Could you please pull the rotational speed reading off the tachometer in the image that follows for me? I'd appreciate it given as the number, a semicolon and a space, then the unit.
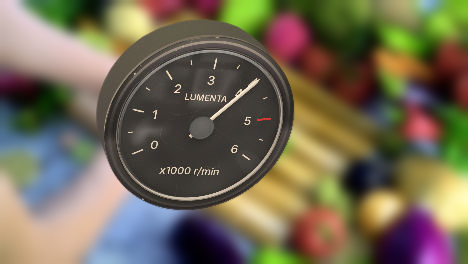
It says 4000; rpm
